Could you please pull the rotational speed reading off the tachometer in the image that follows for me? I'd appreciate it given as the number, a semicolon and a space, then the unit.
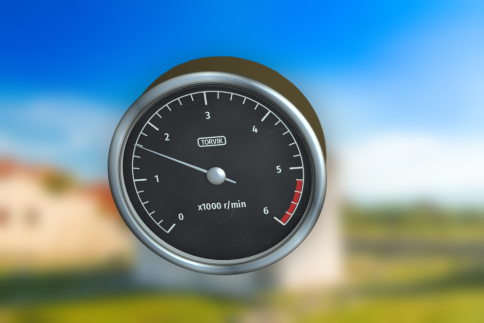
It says 1600; rpm
